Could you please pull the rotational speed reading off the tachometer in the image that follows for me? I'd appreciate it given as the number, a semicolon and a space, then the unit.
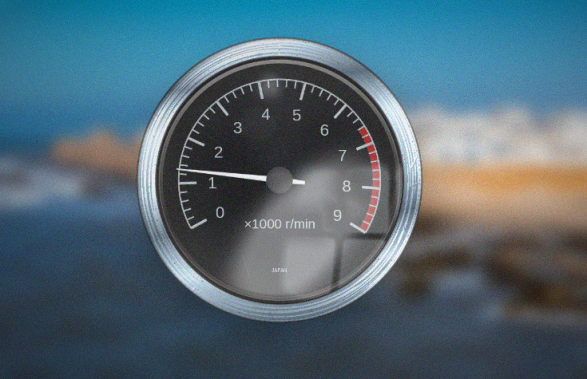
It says 1300; rpm
